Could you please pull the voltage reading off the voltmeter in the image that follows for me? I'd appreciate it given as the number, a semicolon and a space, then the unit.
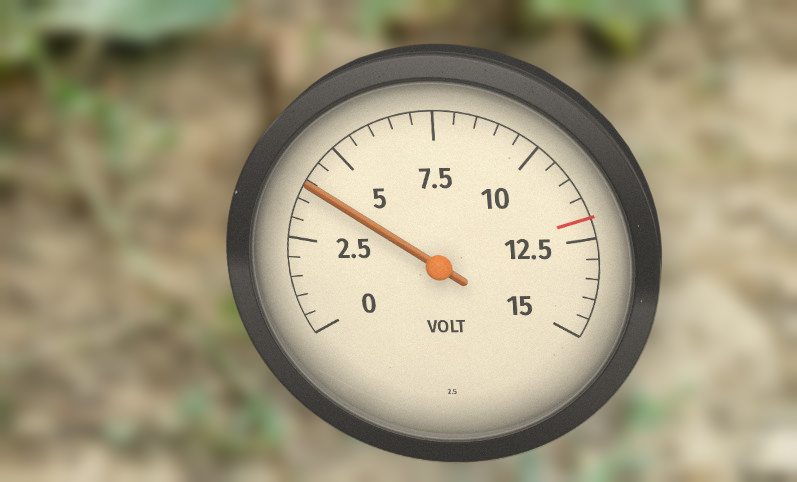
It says 4; V
